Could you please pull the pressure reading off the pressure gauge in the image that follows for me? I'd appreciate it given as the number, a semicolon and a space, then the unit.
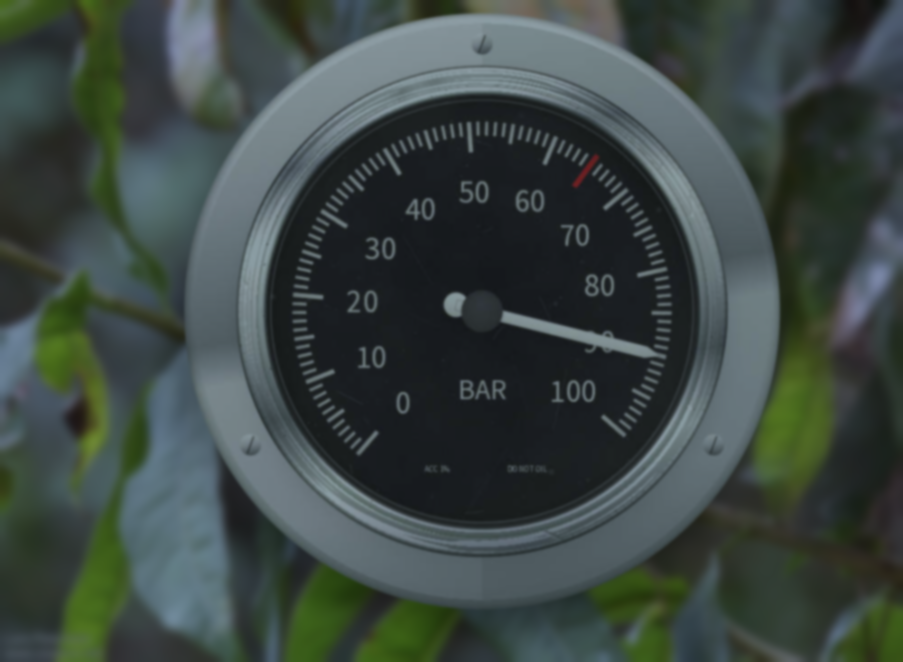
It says 90; bar
